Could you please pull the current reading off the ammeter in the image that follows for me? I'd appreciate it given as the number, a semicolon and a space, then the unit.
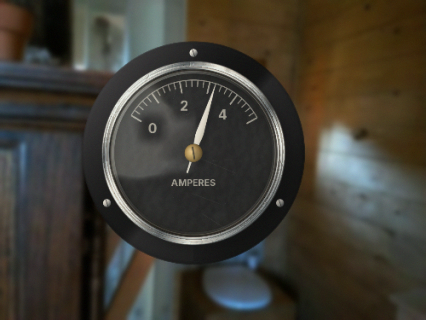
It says 3.2; A
